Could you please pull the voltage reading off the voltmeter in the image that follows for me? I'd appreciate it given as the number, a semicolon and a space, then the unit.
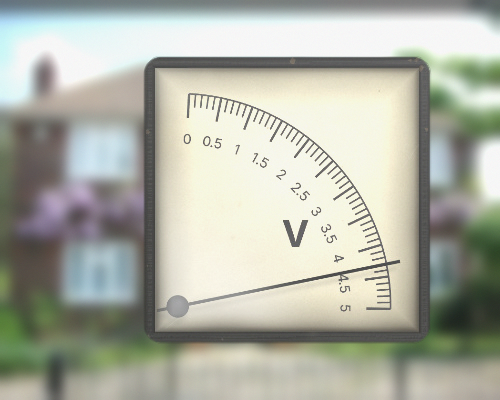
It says 4.3; V
